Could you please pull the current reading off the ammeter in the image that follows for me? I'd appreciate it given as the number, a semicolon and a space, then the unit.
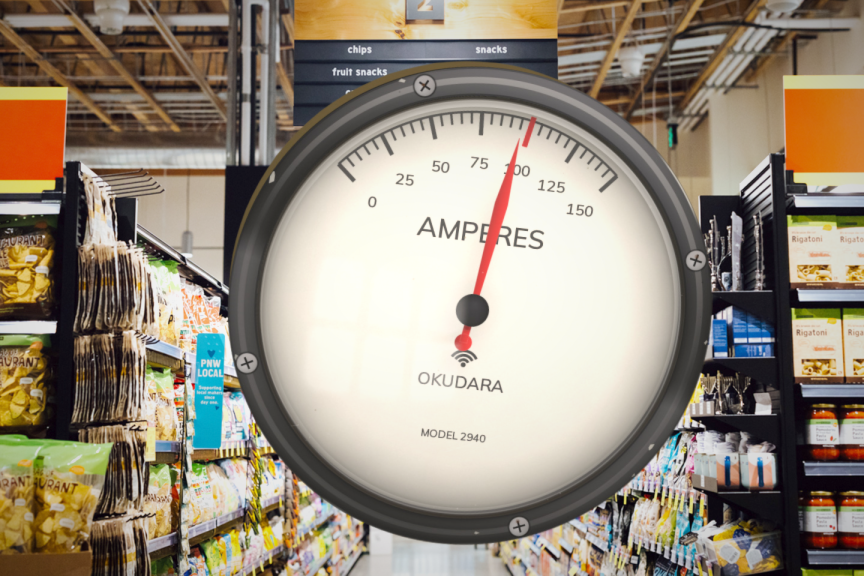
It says 95; A
